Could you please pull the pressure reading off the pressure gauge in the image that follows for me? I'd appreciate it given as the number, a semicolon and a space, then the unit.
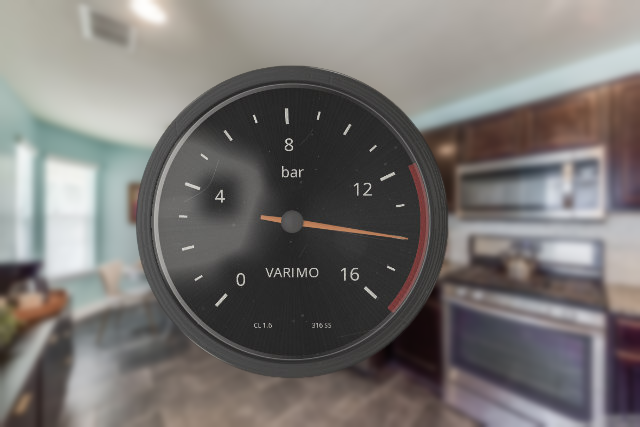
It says 14; bar
